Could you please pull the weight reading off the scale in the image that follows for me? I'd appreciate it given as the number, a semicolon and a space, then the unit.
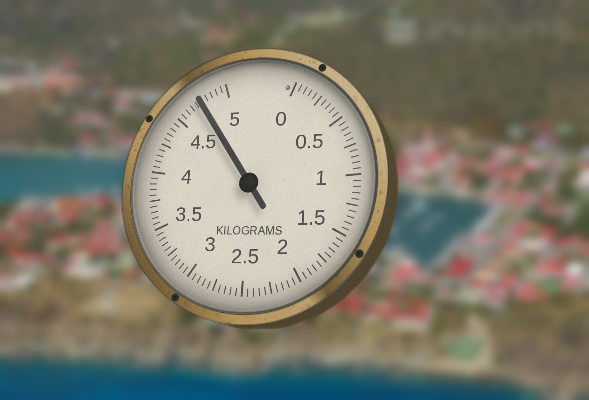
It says 4.75; kg
